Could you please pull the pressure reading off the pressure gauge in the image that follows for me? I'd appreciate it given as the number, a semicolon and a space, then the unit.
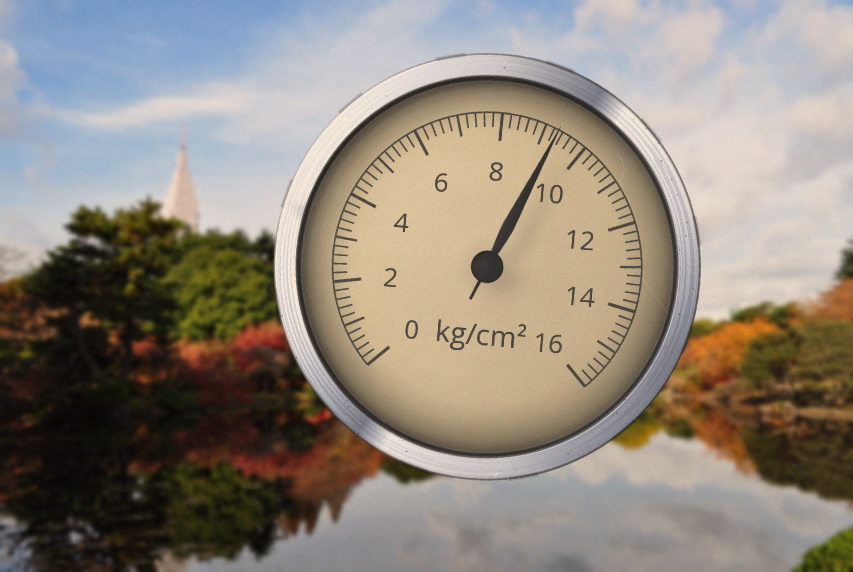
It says 9.3; kg/cm²
